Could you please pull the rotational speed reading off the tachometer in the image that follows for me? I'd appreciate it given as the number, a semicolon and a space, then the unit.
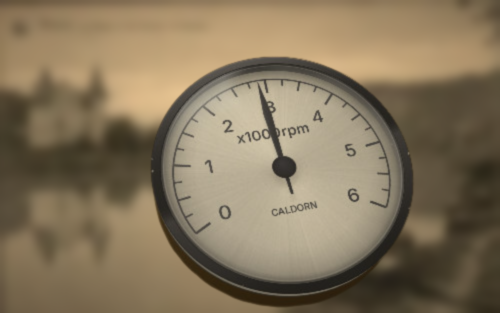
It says 2875; rpm
